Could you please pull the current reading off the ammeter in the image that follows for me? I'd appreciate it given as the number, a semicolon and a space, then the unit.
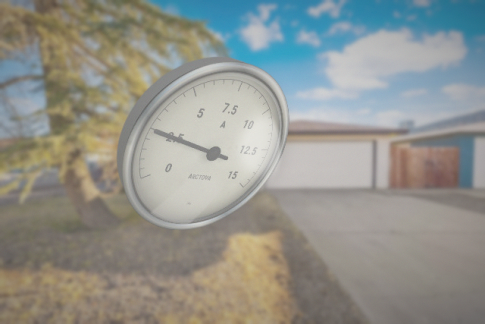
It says 2.5; A
